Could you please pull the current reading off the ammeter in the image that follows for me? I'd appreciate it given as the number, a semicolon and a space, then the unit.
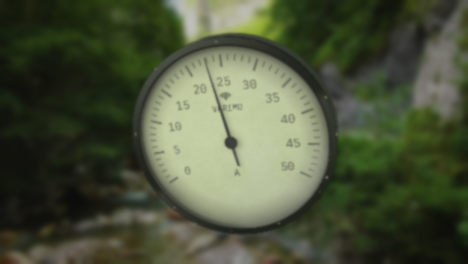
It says 23; A
